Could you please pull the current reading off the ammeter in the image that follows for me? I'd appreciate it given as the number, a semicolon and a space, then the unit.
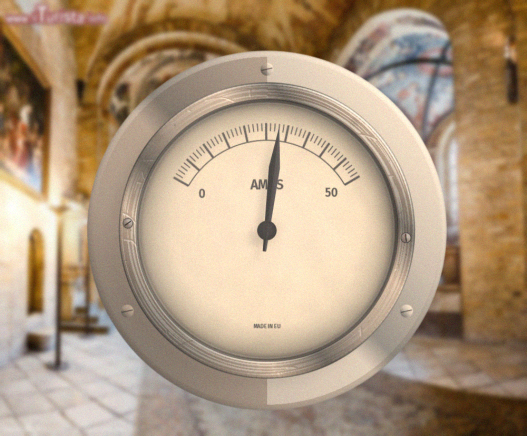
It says 28; A
